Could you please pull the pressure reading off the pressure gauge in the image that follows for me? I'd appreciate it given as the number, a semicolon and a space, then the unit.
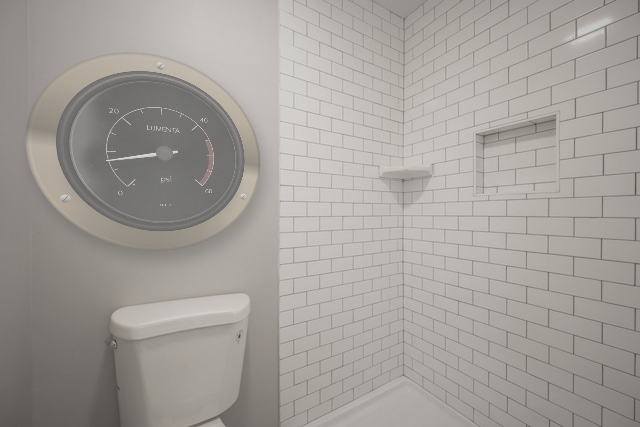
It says 7.5; psi
